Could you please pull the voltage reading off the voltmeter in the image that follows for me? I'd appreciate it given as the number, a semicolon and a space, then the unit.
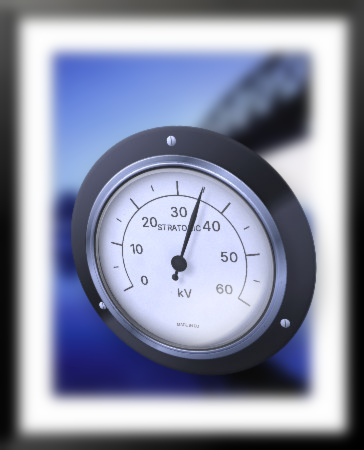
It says 35; kV
